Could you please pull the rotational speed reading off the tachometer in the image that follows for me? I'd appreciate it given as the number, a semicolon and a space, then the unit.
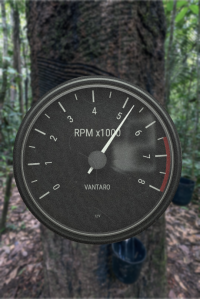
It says 5250; rpm
